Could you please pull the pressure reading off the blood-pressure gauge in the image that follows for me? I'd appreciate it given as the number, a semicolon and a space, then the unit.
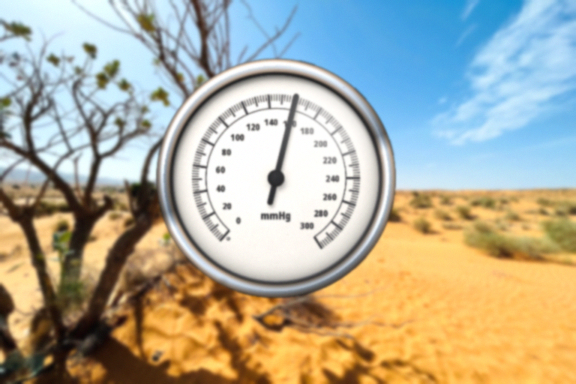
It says 160; mmHg
